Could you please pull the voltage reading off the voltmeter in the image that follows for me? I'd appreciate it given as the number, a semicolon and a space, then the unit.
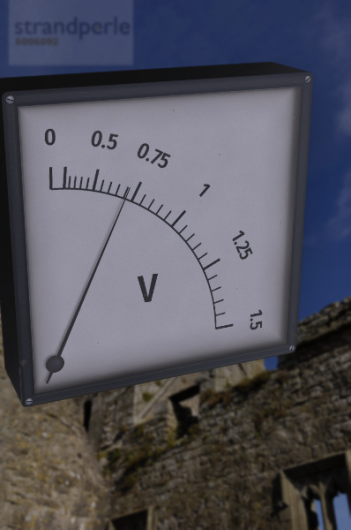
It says 0.7; V
